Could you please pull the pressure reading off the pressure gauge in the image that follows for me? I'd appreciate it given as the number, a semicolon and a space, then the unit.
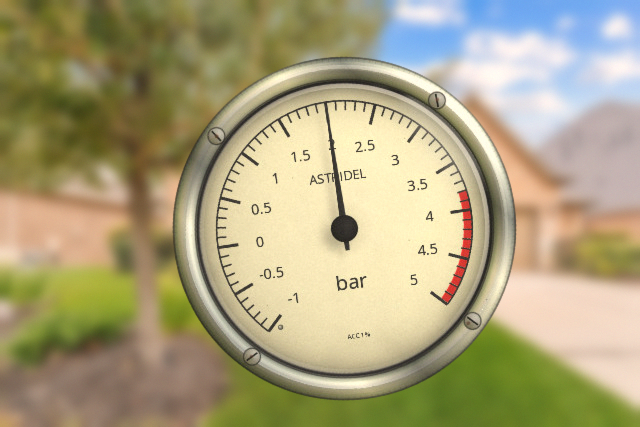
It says 2; bar
